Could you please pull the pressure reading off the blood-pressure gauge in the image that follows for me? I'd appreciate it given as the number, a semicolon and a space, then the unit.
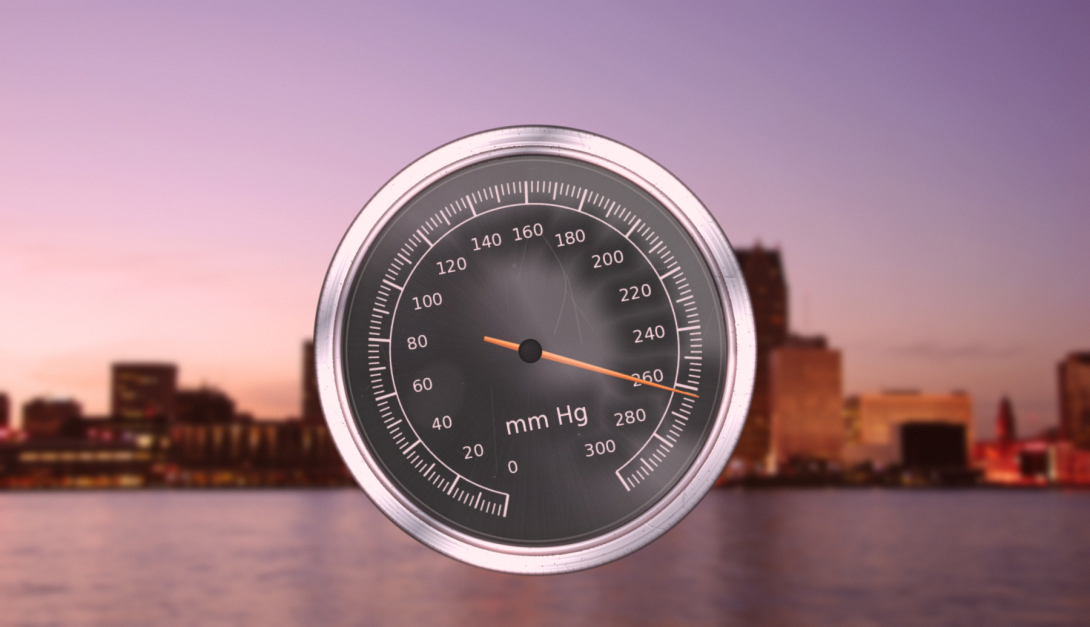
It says 262; mmHg
